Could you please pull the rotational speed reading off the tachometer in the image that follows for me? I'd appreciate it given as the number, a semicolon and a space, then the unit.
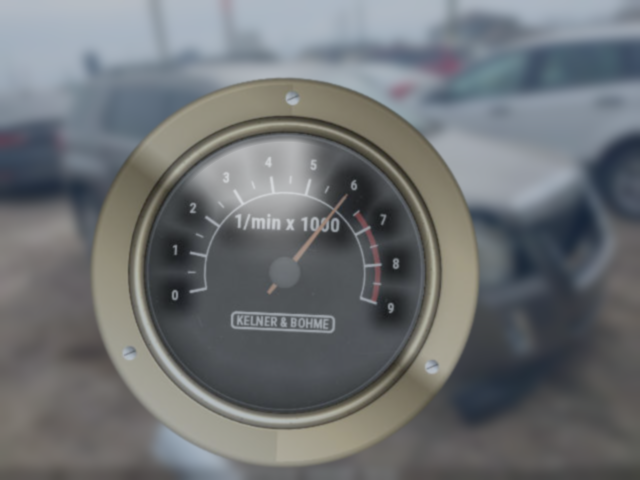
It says 6000; rpm
